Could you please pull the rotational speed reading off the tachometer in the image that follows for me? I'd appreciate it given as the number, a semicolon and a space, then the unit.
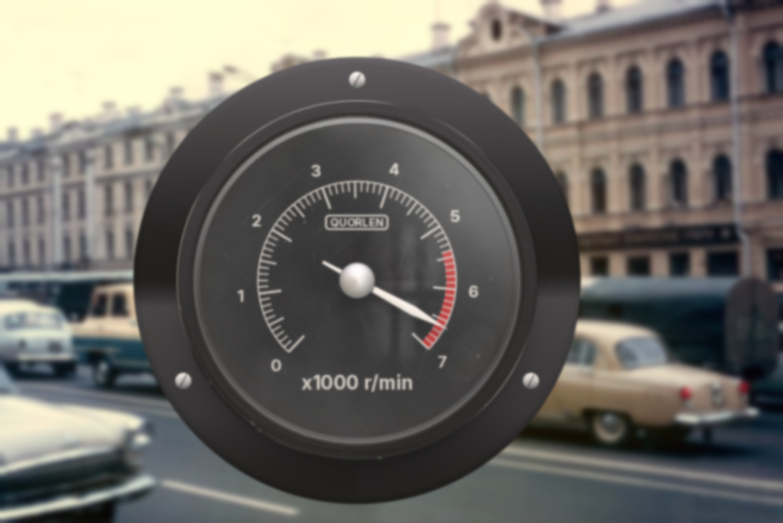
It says 6600; rpm
